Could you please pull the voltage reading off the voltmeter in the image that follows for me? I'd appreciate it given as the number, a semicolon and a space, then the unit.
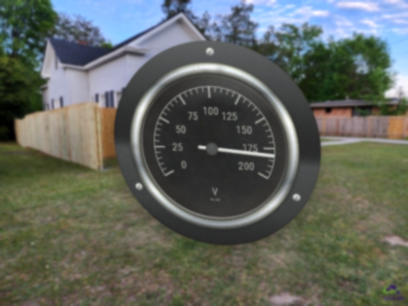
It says 180; V
